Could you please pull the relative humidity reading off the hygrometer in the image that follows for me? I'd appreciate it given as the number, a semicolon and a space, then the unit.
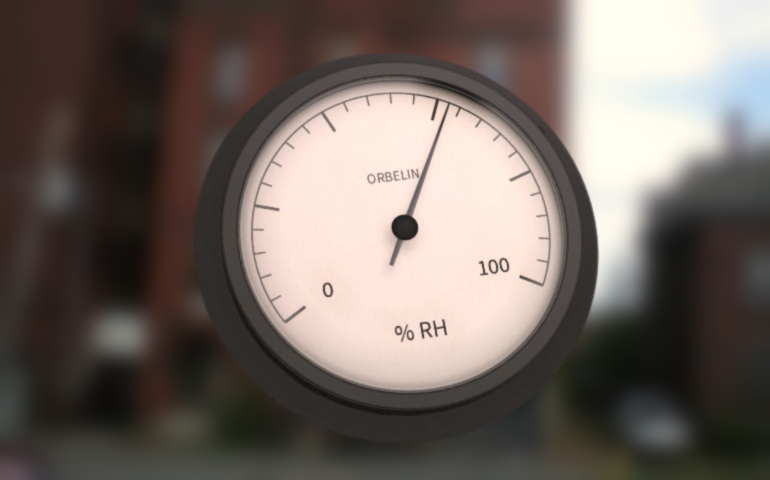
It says 62; %
